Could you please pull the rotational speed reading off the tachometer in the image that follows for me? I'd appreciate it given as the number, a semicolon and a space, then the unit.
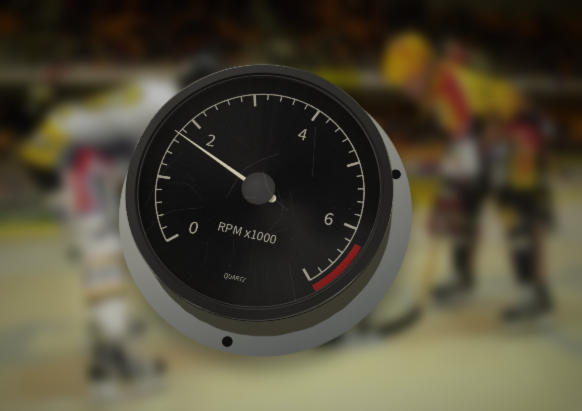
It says 1700; rpm
